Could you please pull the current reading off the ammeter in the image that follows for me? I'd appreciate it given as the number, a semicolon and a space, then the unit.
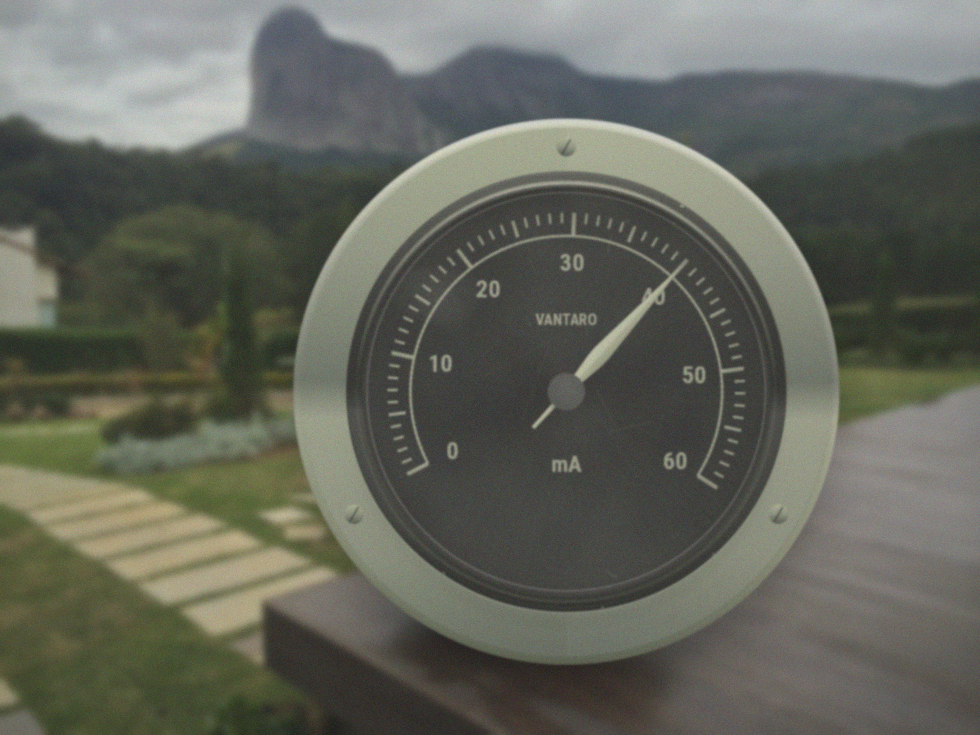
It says 40; mA
